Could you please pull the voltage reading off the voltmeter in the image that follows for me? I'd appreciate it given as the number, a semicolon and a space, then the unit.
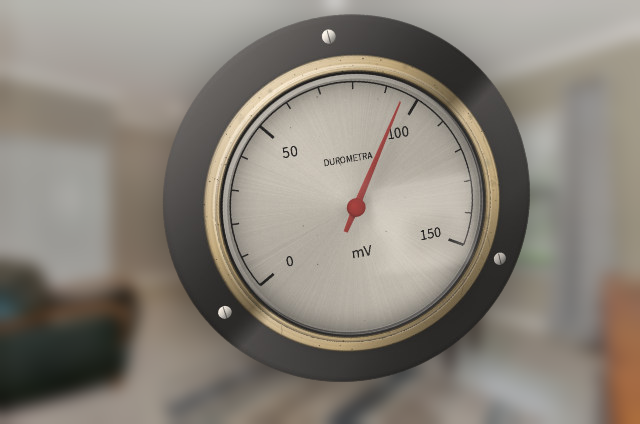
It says 95; mV
